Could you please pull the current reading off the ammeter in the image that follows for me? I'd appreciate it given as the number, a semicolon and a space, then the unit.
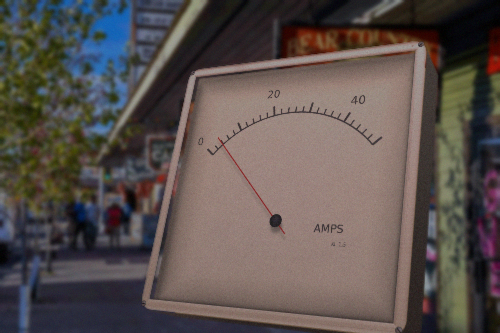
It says 4; A
